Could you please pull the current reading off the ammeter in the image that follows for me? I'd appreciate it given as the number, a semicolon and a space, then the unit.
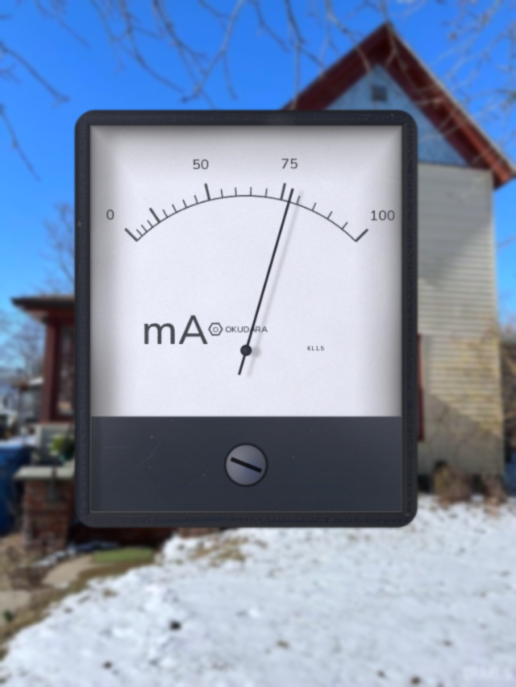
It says 77.5; mA
